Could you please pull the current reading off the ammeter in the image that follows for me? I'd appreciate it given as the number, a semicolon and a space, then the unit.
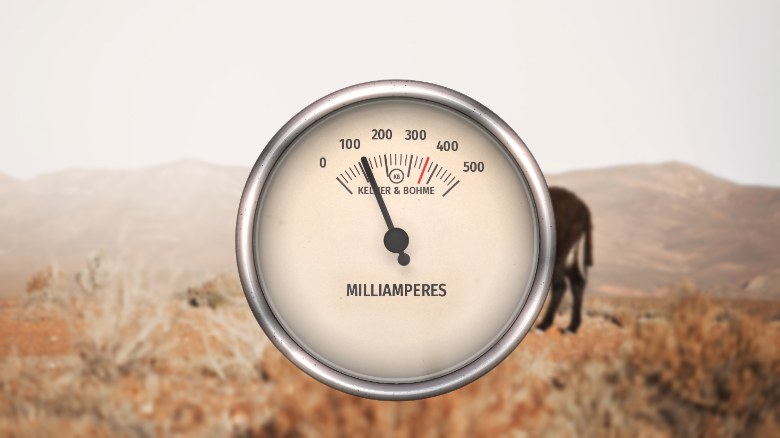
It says 120; mA
